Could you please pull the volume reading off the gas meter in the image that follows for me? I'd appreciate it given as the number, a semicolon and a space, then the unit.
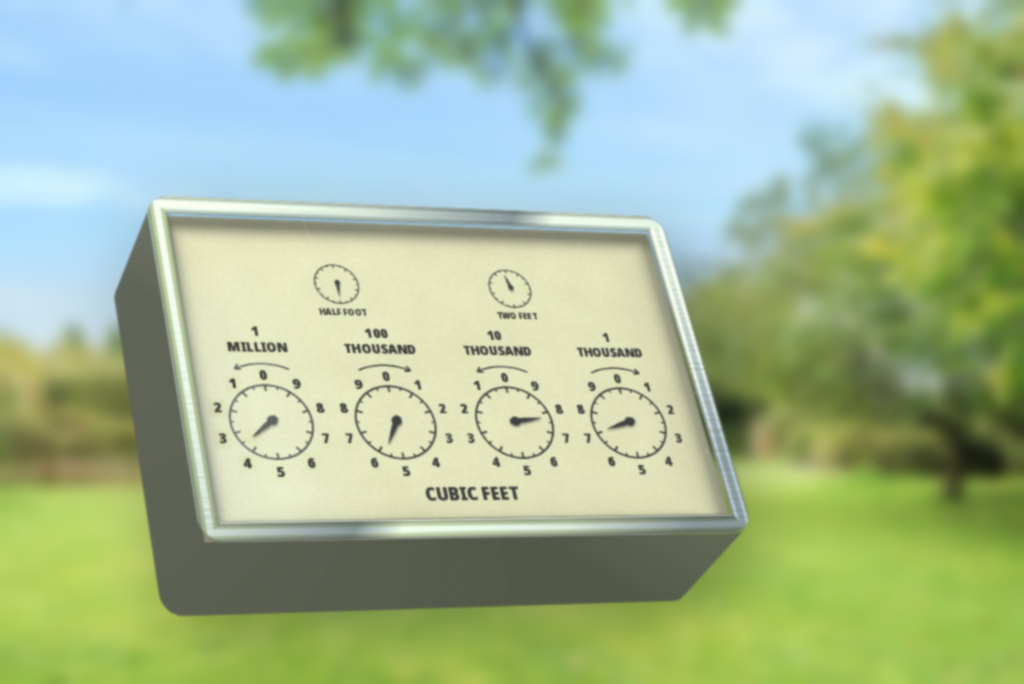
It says 357700; ft³
